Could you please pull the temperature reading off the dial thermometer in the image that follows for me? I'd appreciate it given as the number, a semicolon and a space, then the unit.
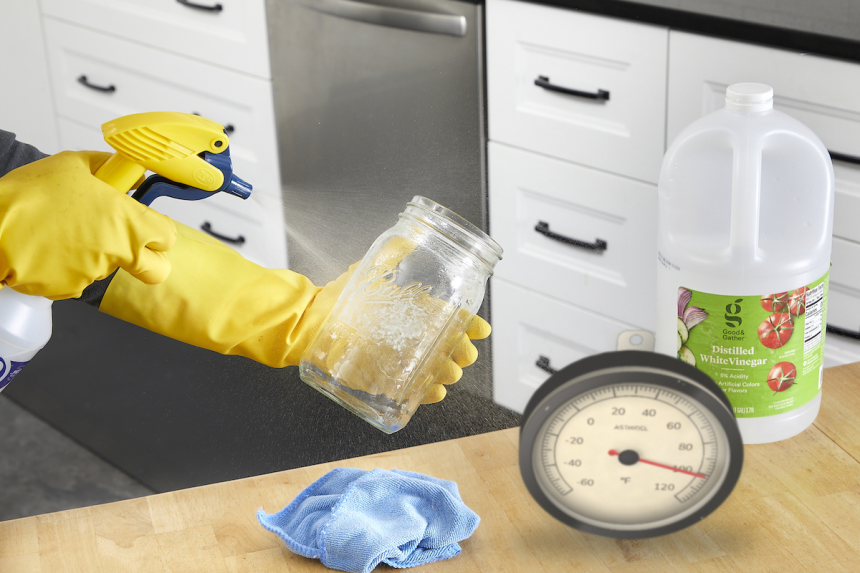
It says 100; °F
